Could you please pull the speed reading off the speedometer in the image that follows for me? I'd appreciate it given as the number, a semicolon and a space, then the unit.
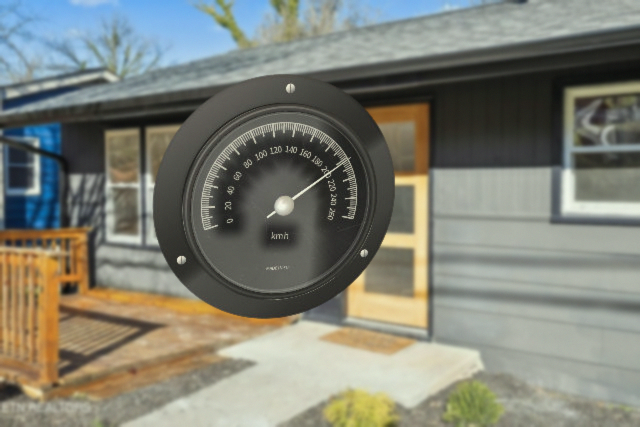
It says 200; km/h
